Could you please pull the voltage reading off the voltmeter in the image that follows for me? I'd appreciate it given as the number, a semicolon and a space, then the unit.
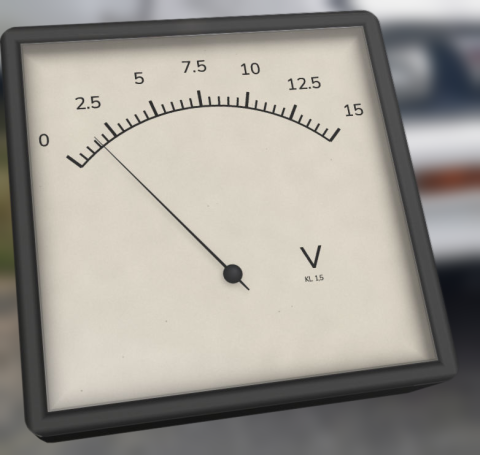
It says 1.5; V
